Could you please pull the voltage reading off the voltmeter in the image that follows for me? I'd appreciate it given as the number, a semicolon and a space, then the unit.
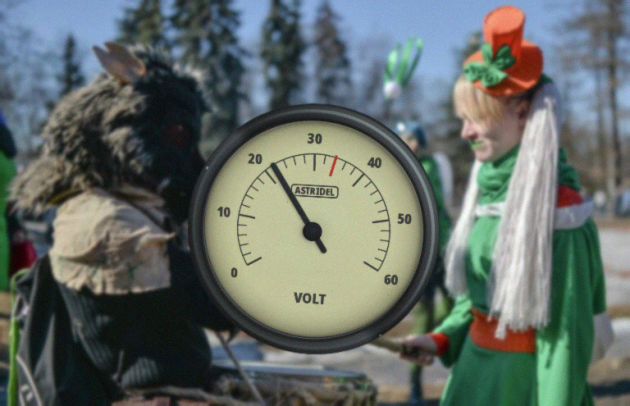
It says 22; V
